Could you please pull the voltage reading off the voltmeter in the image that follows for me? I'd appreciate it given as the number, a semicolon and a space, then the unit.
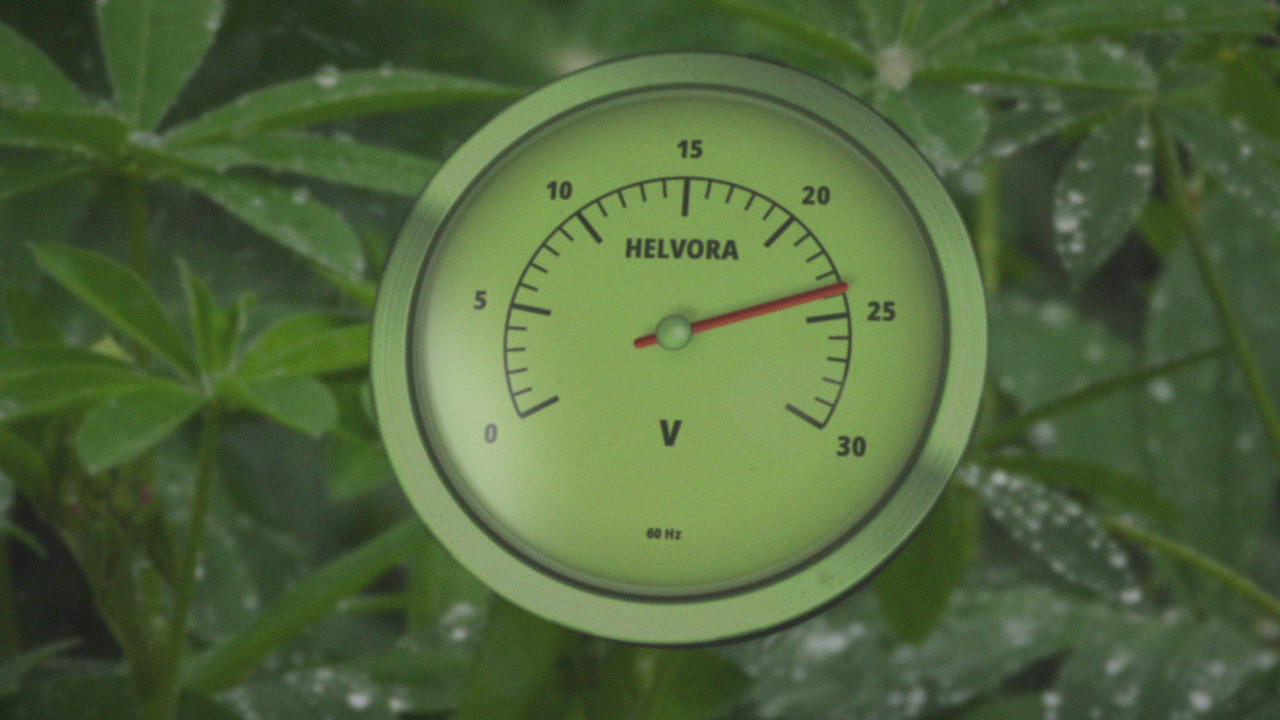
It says 24; V
